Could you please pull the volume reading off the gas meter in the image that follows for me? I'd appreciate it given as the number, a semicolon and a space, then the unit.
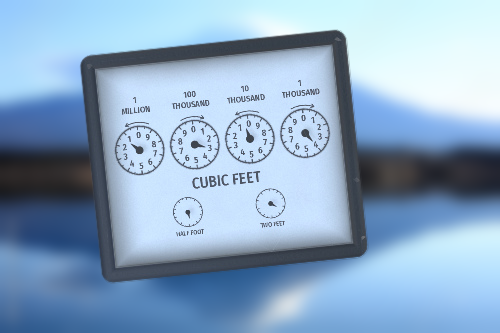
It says 130400; ft³
